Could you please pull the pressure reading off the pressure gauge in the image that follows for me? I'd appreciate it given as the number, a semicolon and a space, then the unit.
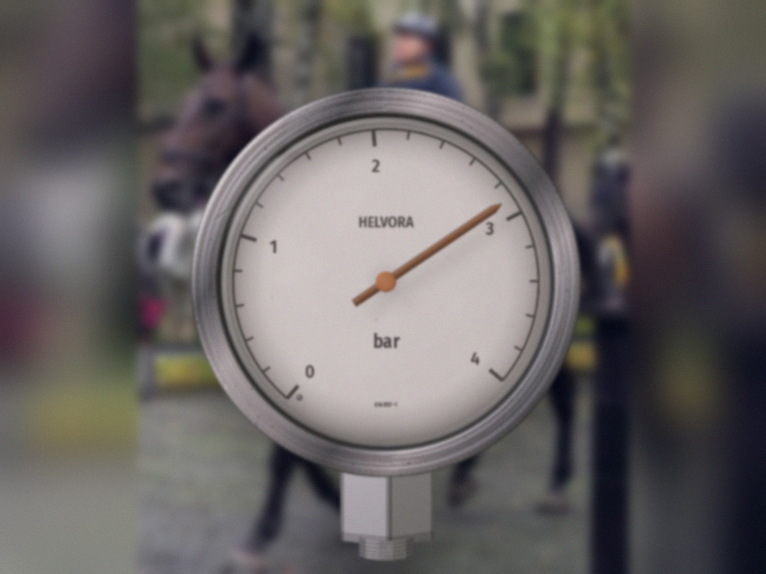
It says 2.9; bar
